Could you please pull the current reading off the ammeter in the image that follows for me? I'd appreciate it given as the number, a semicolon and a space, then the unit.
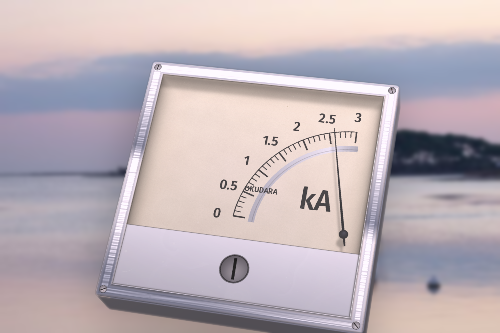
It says 2.6; kA
